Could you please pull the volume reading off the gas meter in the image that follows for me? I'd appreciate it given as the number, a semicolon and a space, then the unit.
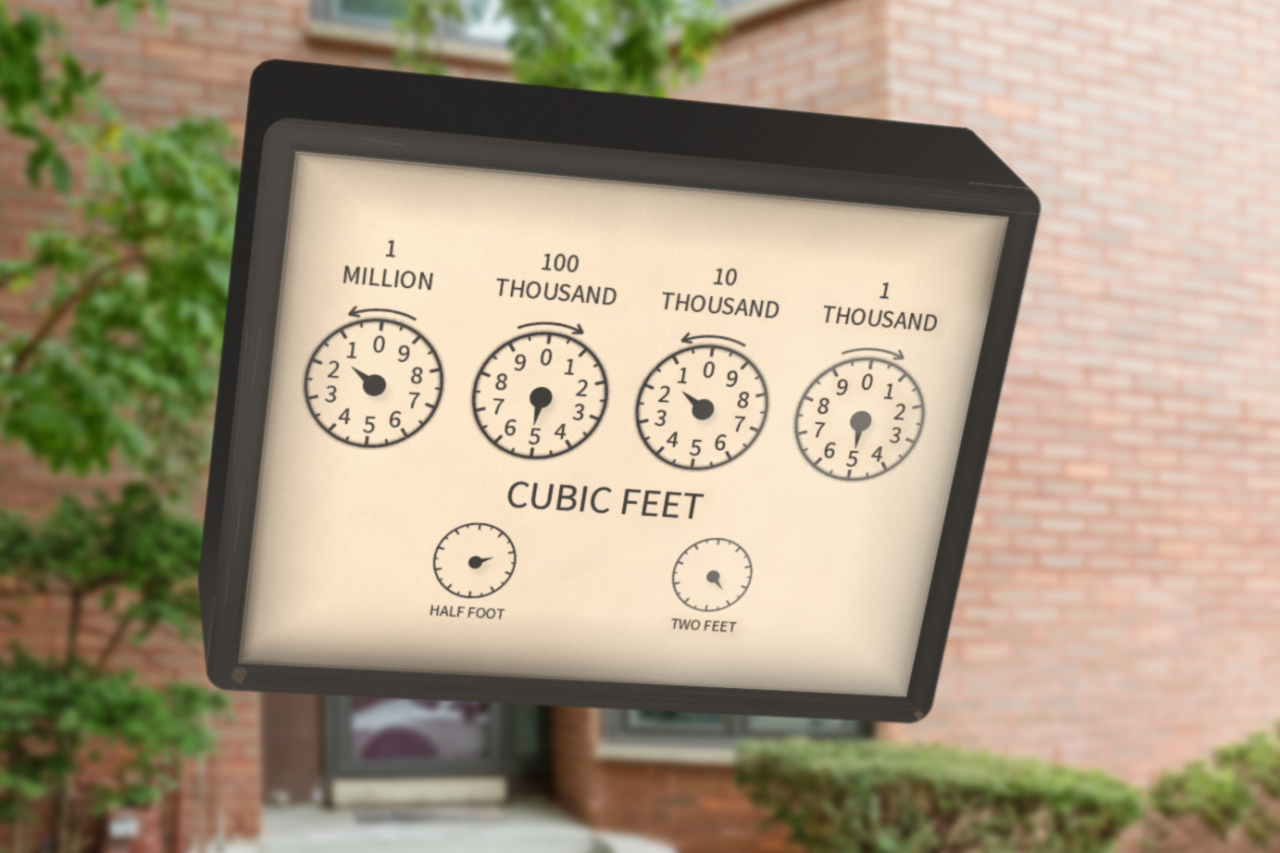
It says 151500; ft³
